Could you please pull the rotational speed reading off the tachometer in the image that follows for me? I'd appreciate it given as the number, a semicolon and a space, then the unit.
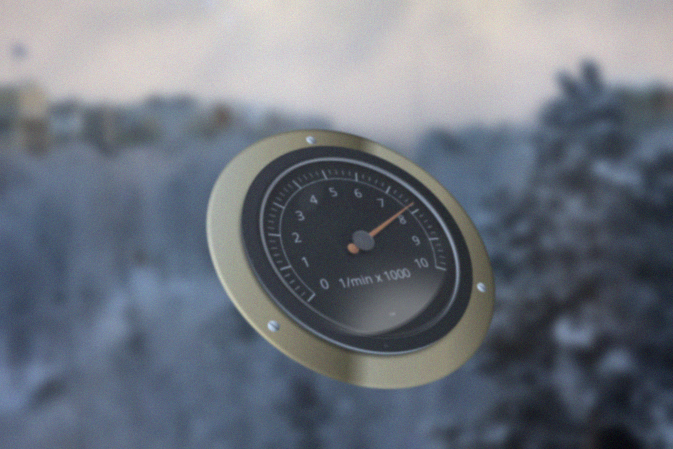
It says 7800; rpm
